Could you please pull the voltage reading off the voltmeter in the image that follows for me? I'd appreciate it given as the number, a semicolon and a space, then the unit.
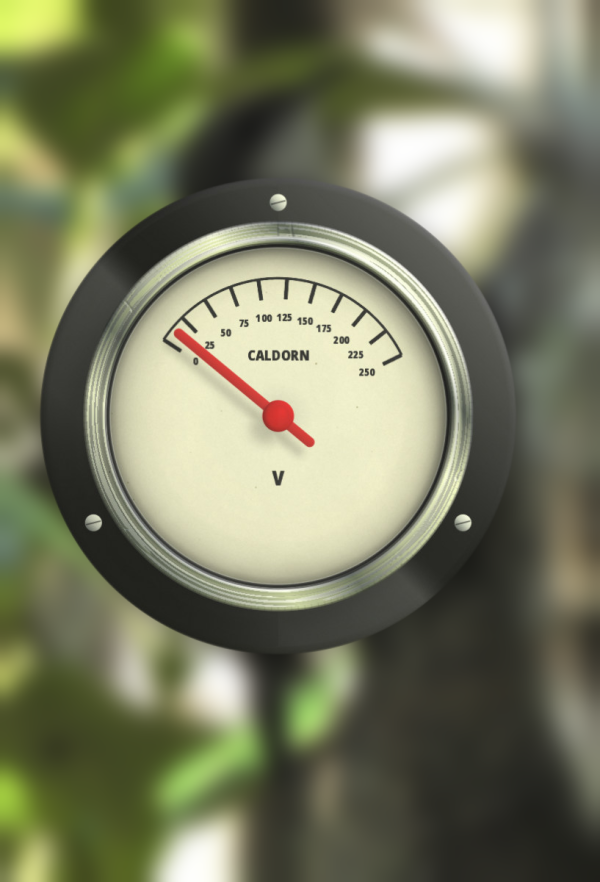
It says 12.5; V
